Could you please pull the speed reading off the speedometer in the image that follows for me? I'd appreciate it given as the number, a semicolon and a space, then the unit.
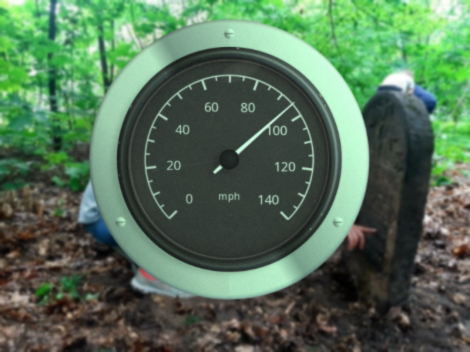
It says 95; mph
